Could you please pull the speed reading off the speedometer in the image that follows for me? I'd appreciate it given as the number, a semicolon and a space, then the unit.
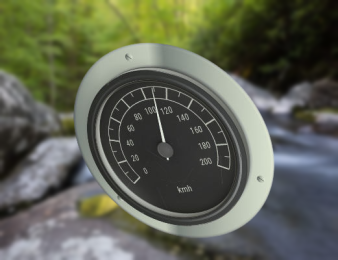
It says 110; km/h
